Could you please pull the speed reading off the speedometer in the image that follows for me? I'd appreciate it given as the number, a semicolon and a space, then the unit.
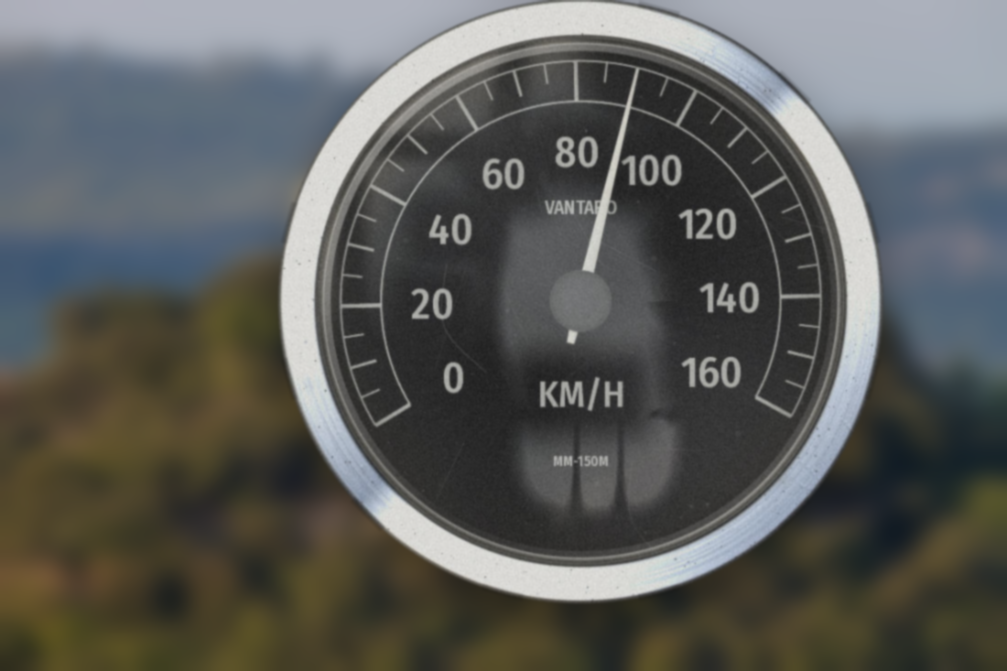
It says 90; km/h
